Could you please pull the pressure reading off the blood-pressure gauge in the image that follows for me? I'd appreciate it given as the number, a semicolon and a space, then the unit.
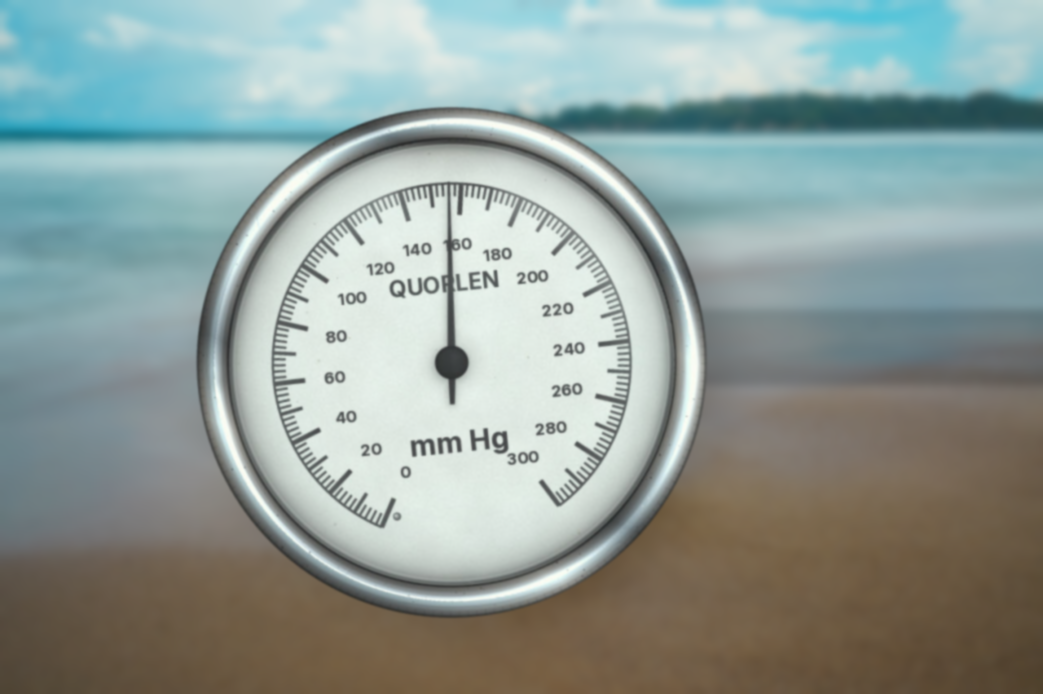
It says 156; mmHg
